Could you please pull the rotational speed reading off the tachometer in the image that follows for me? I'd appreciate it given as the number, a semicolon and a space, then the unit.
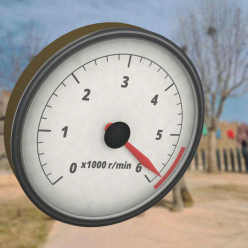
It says 5800; rpm
